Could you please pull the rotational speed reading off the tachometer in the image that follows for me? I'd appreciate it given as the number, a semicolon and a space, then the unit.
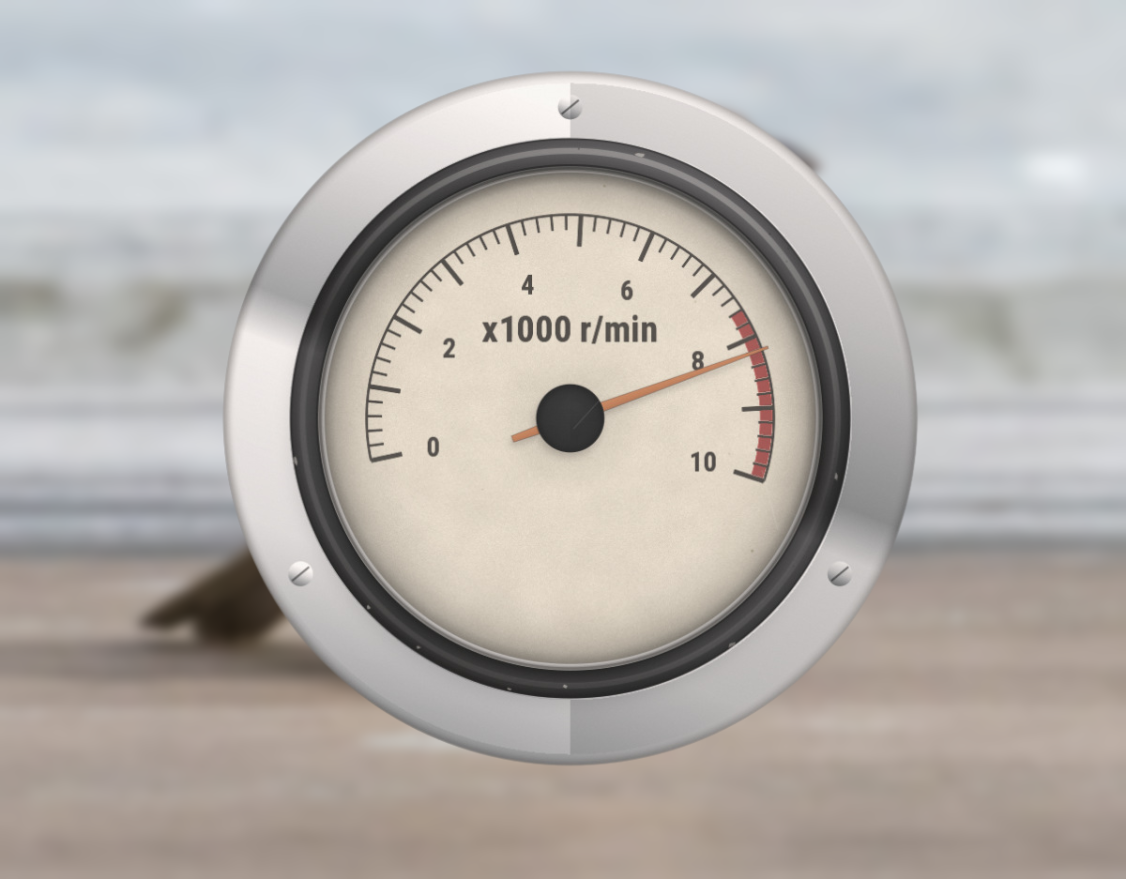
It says 8200; rpm
